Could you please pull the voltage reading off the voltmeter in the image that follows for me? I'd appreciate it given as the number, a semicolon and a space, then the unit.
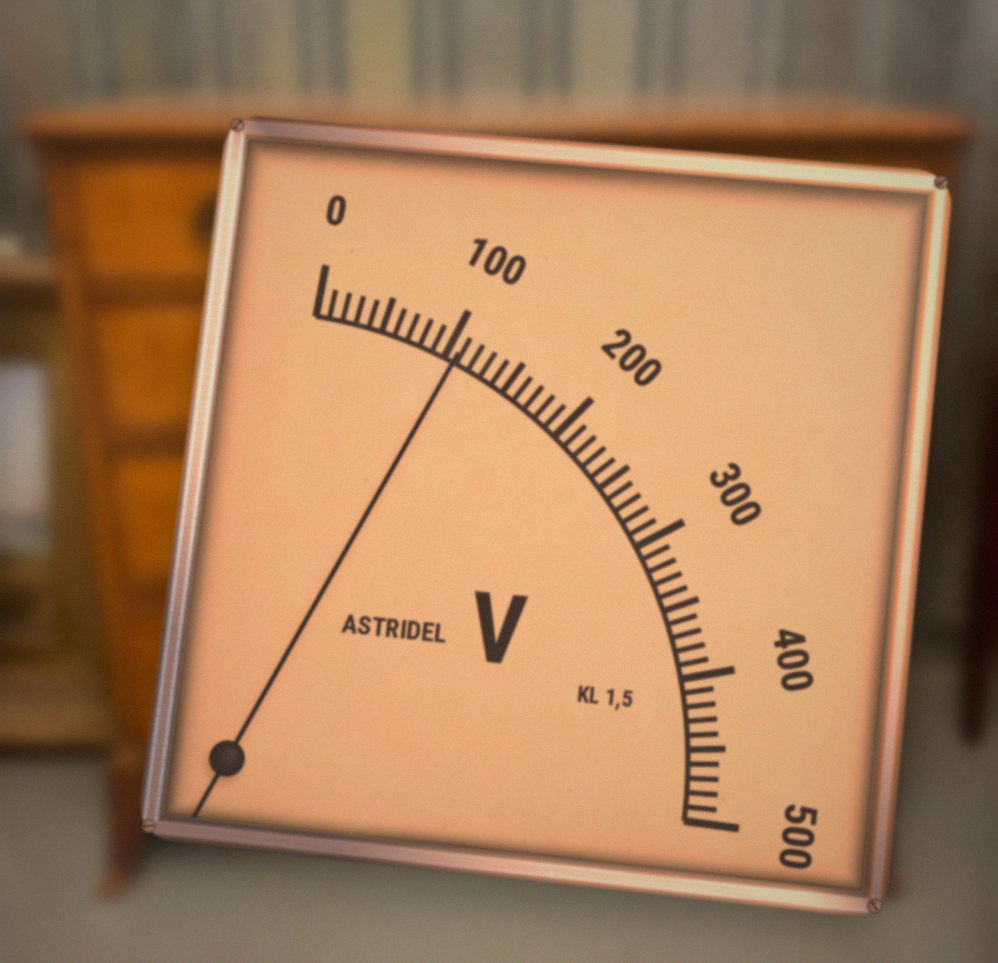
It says 110; V
